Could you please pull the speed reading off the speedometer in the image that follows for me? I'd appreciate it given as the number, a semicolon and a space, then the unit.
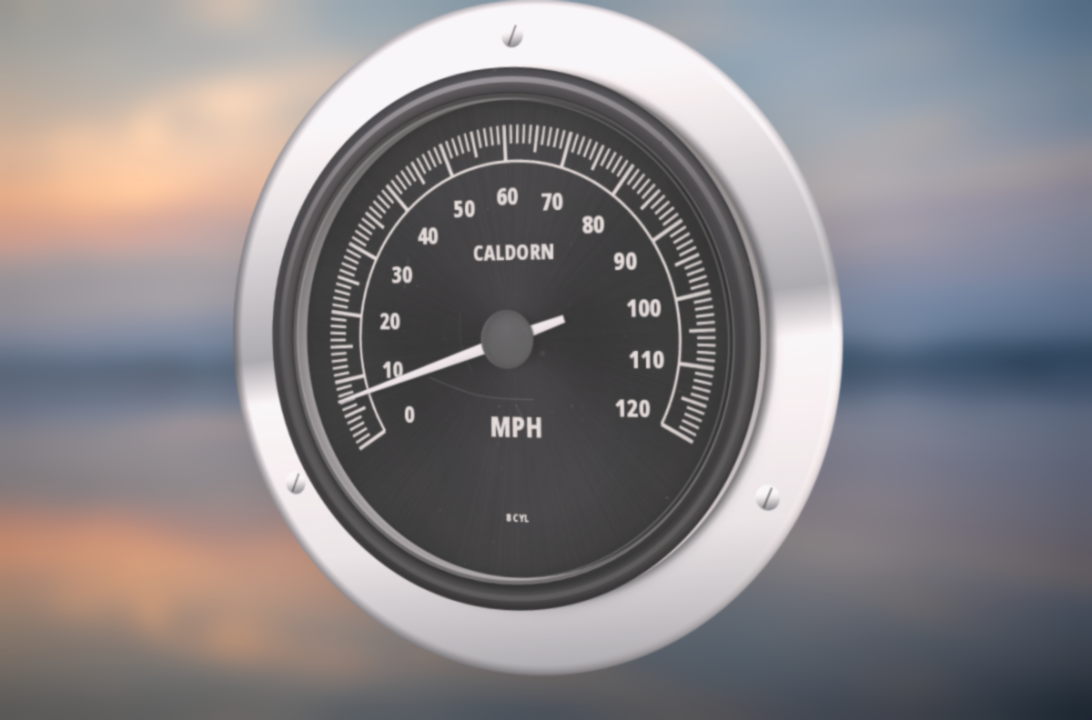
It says 7; mph
